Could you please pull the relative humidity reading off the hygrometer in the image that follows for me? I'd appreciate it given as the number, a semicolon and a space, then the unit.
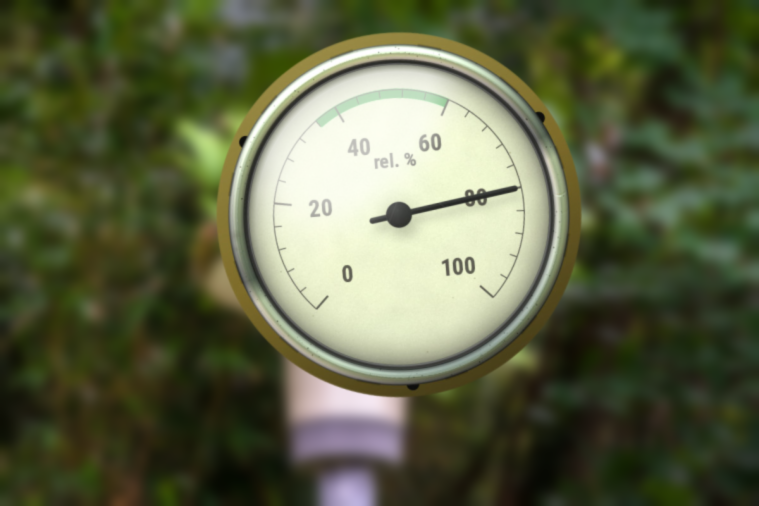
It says 80; %
